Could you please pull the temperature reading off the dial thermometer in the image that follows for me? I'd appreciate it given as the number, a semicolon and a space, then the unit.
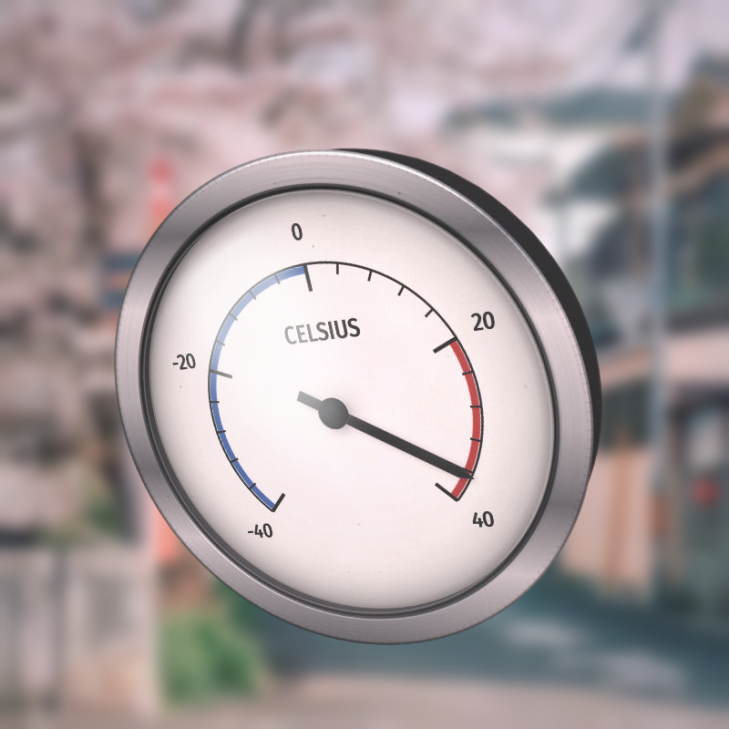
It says 36; °C
